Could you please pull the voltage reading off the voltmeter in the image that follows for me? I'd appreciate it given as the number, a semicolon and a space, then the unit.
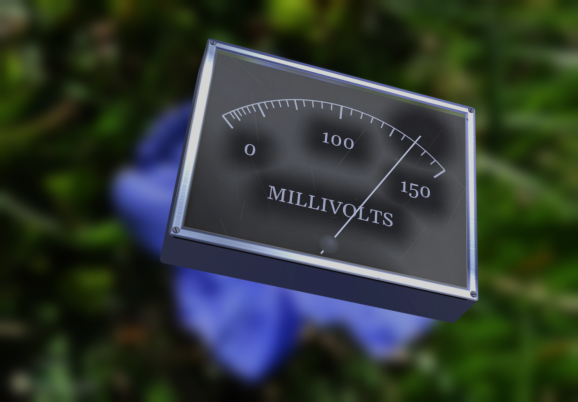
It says 135; mV
